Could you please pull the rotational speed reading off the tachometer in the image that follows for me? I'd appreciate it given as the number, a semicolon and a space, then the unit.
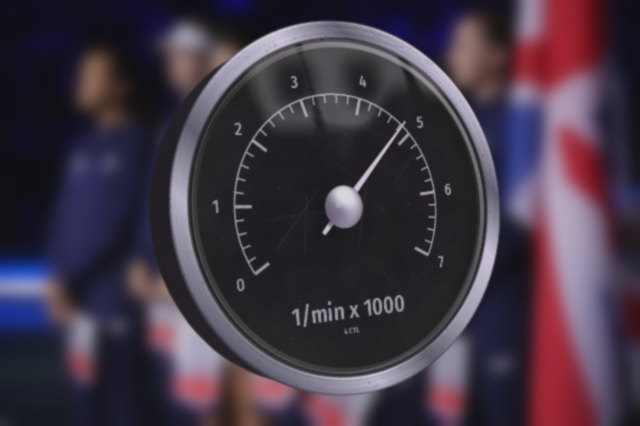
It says 4800; rpm
